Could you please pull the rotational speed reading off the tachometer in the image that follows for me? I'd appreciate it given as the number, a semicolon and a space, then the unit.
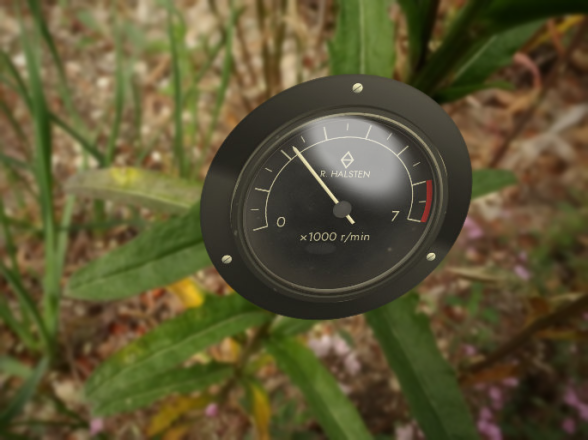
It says 2250; rpm
